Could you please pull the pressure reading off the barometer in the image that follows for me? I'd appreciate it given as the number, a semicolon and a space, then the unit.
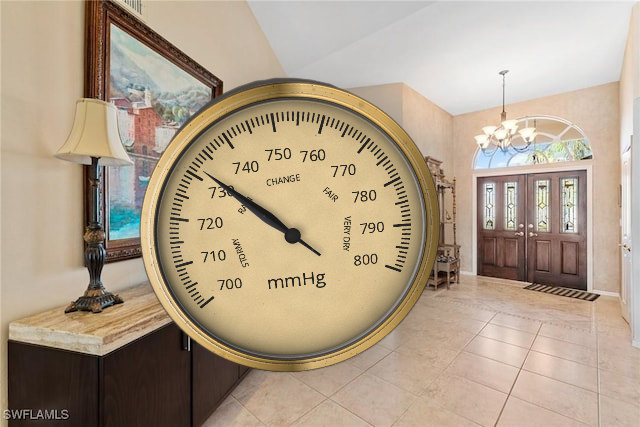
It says 732; mmHg
